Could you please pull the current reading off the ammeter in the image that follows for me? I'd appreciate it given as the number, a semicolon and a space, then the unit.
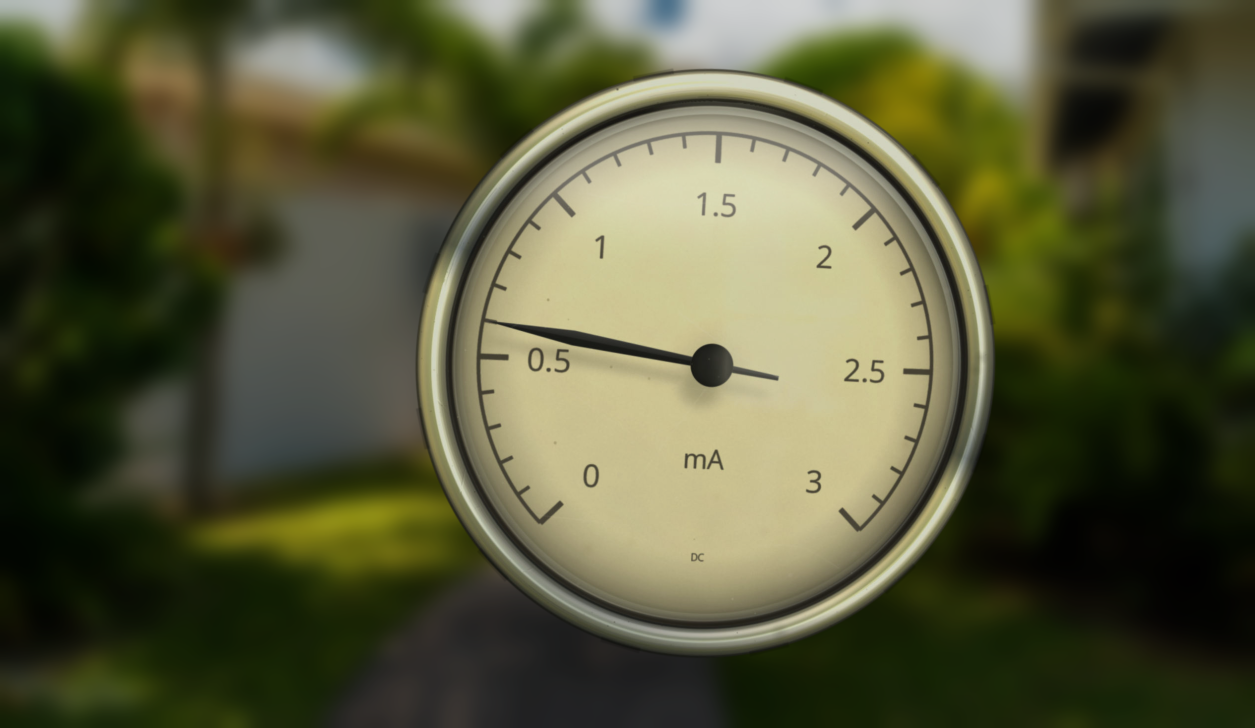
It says 0.6; mA
